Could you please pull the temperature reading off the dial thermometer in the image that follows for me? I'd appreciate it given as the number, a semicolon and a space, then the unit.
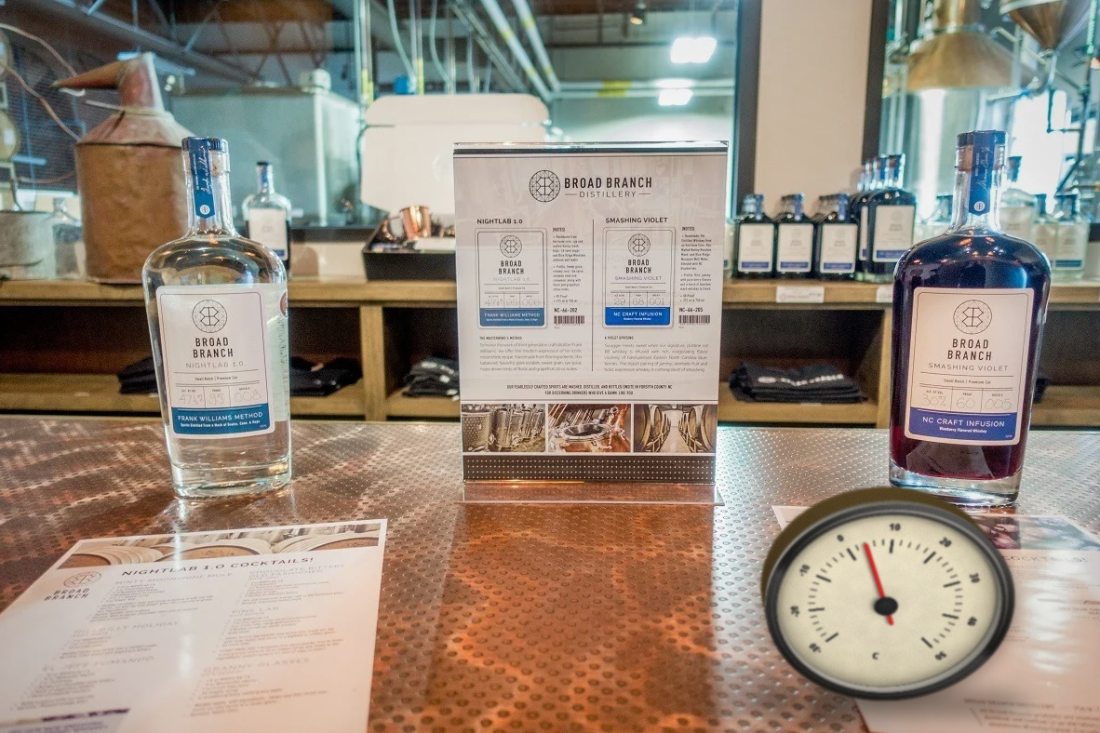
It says 4; °C
